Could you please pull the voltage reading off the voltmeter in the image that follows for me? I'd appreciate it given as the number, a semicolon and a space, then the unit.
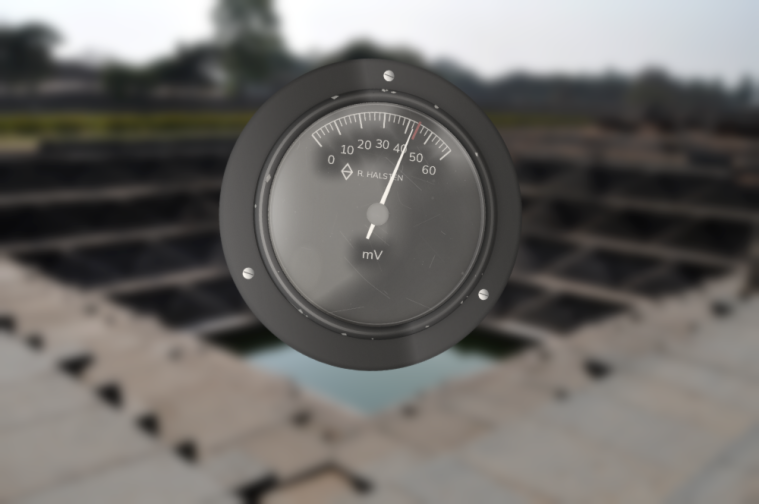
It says 42; mV
